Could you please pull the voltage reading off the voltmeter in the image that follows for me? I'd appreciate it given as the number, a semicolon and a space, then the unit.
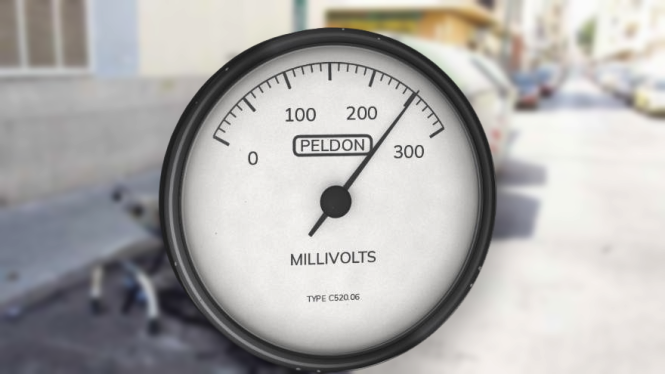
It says 250; mV
